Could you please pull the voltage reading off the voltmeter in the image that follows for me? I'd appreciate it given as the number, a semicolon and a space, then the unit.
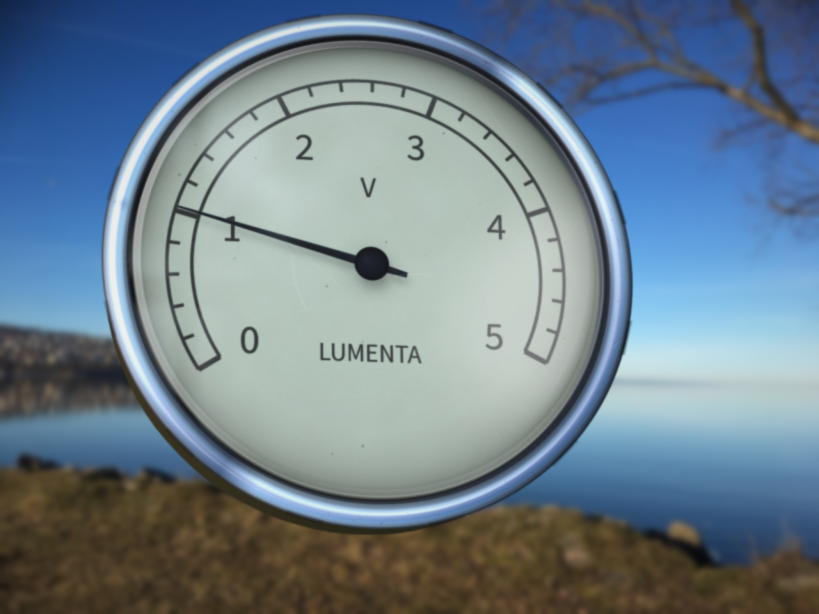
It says 1; V
